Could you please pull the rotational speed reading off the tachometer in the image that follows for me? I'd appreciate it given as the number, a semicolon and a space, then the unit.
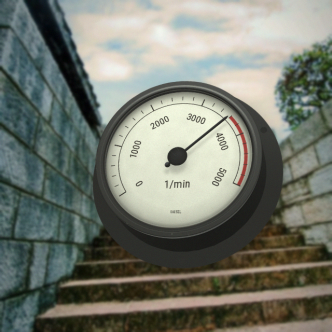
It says 3600; rpm
